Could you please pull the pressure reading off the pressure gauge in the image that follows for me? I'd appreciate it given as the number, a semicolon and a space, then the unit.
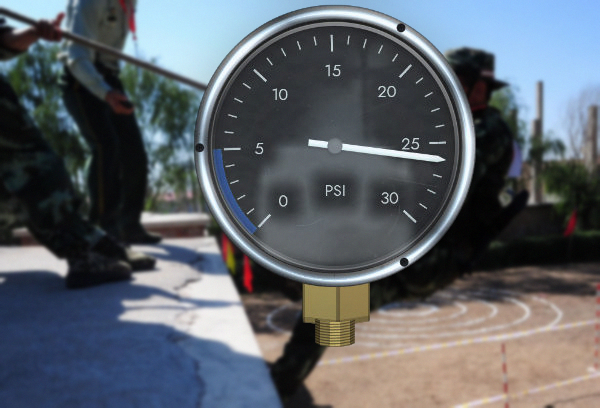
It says 26; psi
